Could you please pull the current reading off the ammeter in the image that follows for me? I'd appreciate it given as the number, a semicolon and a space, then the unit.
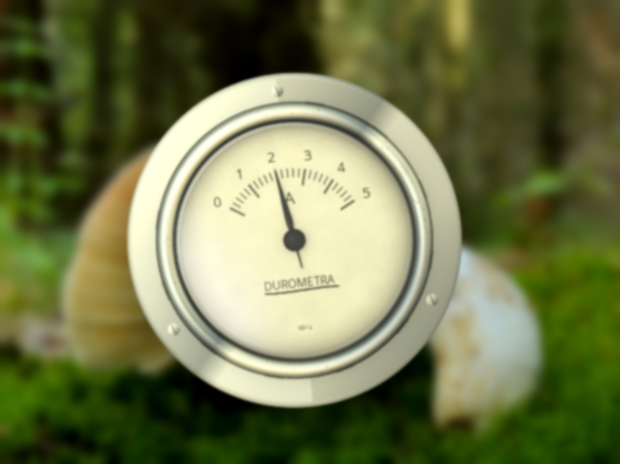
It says 2; A
